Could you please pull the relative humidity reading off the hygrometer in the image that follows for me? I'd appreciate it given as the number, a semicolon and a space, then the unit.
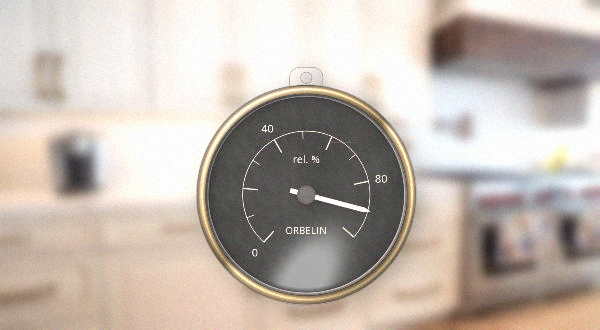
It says 90; %
